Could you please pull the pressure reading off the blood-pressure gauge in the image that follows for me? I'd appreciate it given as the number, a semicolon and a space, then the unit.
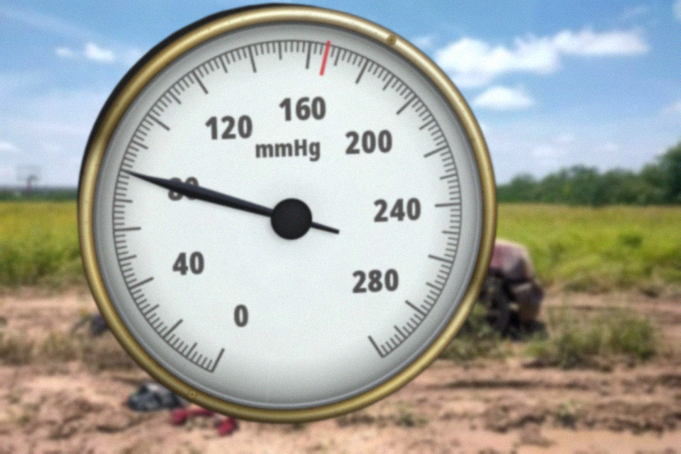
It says 80; mmHg
